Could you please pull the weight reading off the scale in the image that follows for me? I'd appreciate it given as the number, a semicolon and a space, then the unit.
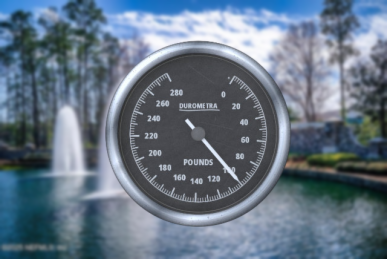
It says 100; lb
